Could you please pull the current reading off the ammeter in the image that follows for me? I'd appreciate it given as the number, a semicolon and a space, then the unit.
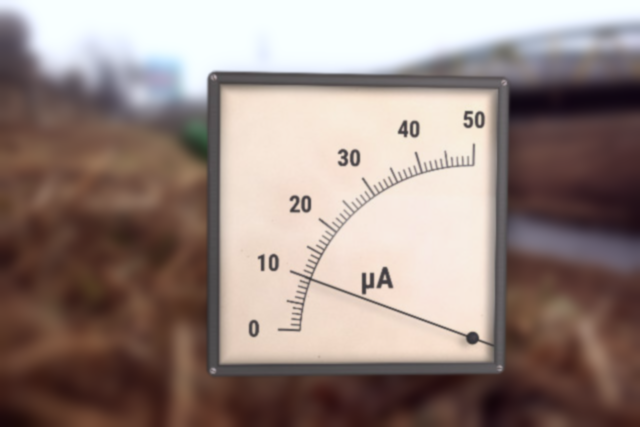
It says 10; µA
